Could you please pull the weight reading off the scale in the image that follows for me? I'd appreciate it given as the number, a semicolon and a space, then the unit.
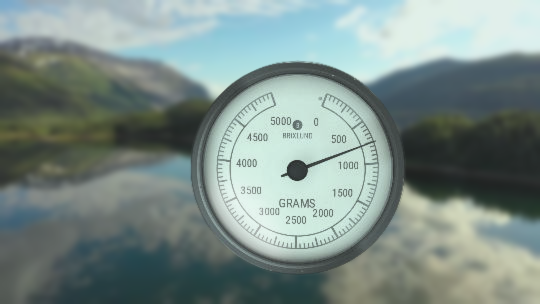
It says 750; g
